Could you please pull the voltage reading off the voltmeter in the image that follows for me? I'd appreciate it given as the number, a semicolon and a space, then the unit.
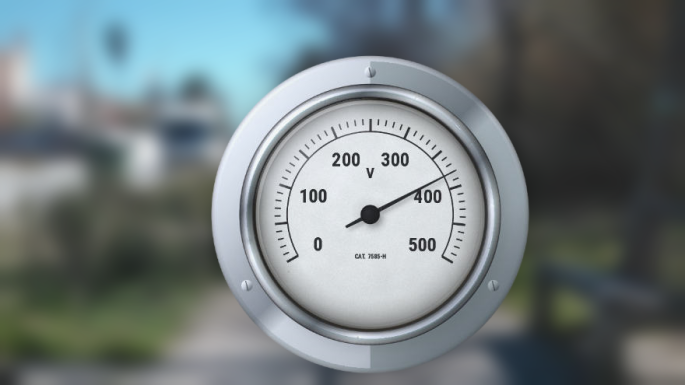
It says 380; V
